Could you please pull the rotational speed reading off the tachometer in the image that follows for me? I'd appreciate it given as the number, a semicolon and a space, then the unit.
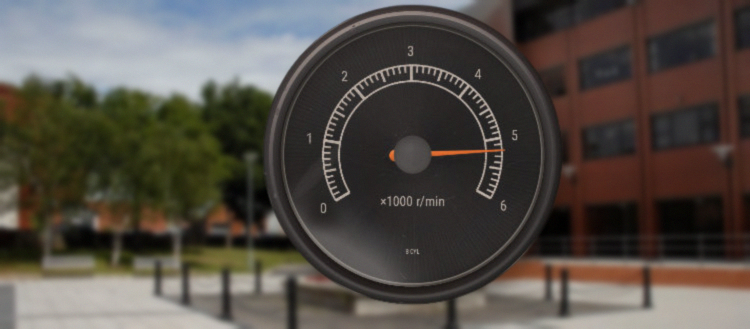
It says 5200; rpm
